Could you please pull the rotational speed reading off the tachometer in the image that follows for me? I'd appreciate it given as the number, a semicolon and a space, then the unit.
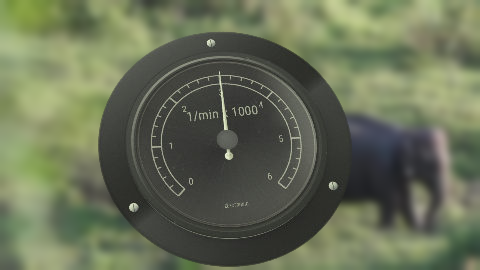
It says 3000; rpm
